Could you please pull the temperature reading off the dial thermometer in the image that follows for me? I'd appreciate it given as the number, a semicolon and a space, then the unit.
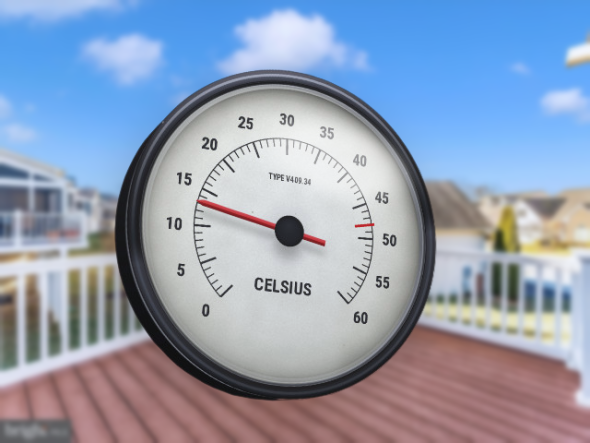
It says 13; °C
